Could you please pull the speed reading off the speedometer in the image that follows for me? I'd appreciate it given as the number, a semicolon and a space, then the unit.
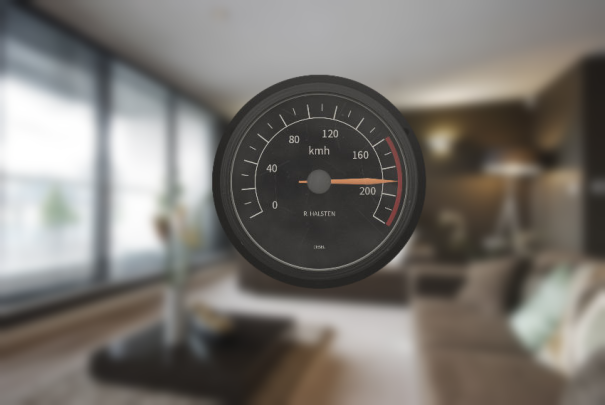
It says 190; km/h
